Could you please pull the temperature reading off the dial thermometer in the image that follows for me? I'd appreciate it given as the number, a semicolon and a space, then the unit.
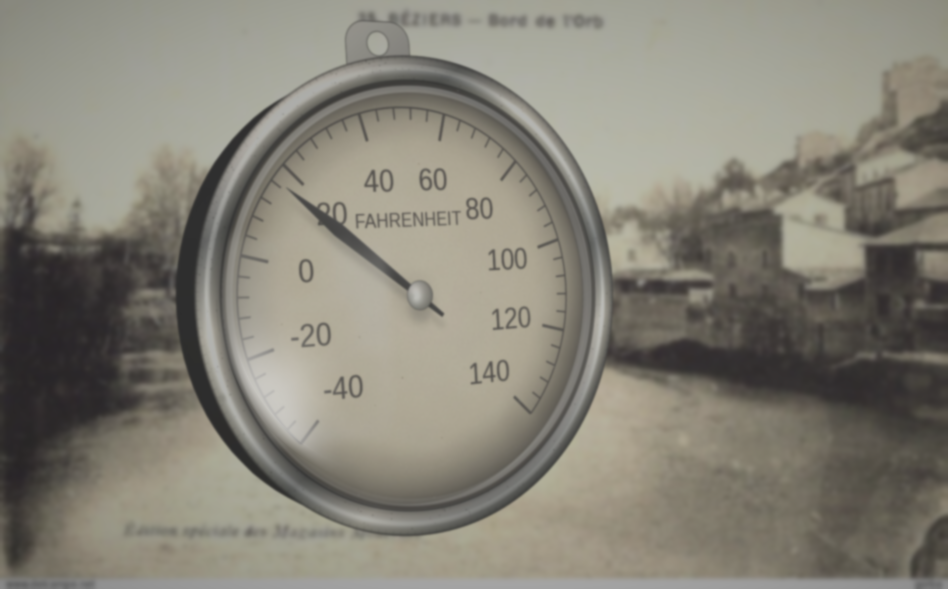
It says 16; °F
